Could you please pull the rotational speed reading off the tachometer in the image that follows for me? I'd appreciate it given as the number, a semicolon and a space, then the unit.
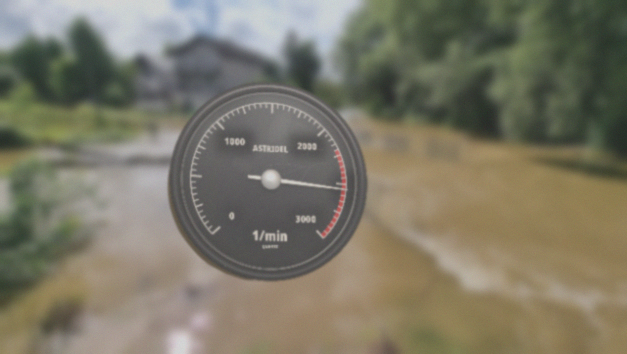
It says 2550; rpm
